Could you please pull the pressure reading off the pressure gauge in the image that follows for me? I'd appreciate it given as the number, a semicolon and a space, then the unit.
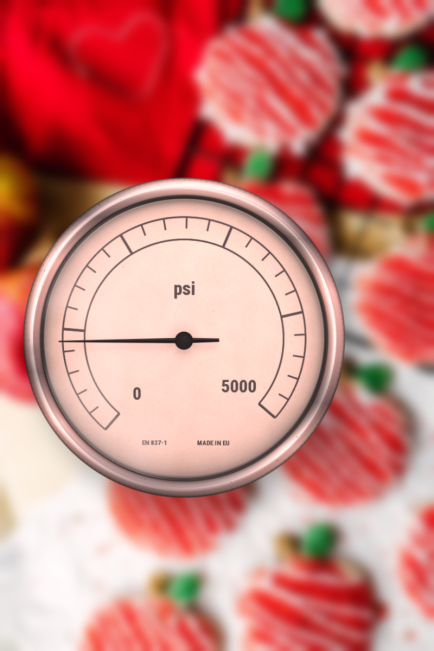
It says 900; psi
